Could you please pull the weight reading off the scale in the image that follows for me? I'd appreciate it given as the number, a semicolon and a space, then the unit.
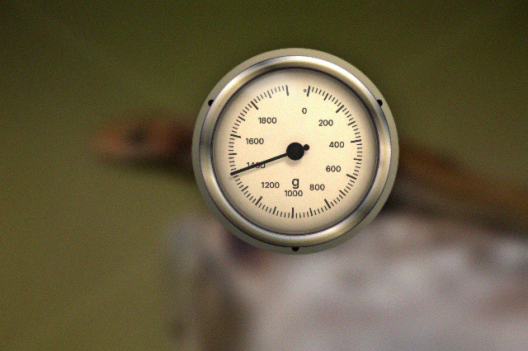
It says 1400; g
